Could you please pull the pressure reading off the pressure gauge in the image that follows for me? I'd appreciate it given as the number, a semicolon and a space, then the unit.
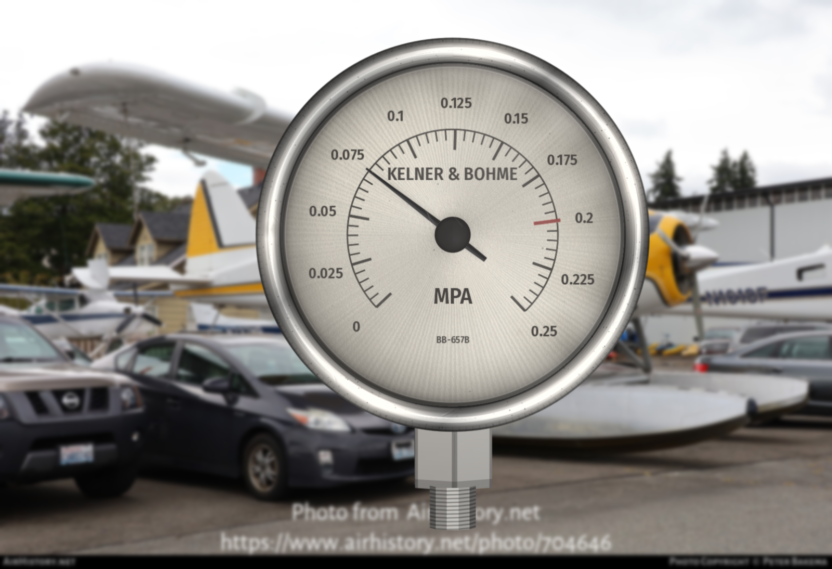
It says 0.075; MPa
